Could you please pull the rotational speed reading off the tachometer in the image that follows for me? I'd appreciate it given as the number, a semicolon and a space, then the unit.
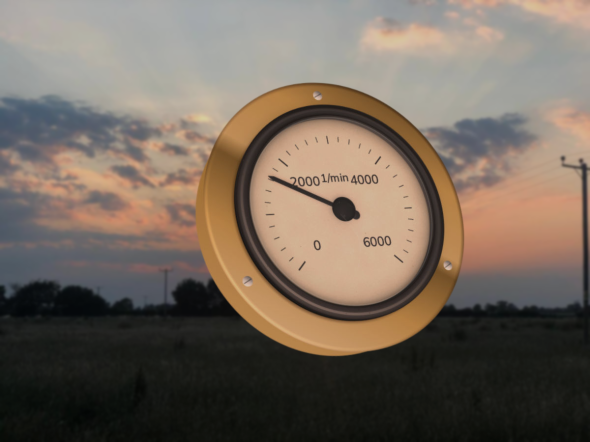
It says 1600; rpm
